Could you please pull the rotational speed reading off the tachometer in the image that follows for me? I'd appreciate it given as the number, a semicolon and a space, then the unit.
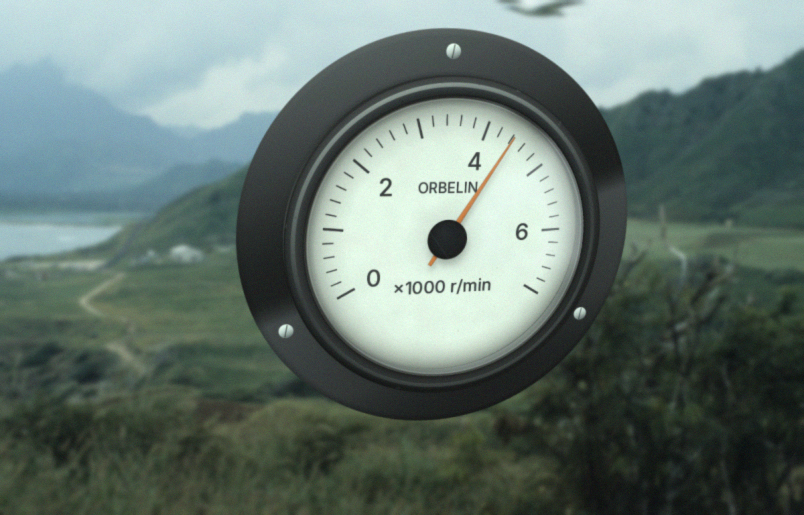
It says 4400; rpm
